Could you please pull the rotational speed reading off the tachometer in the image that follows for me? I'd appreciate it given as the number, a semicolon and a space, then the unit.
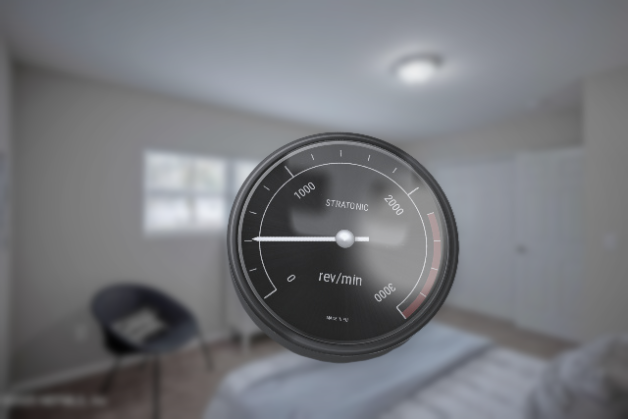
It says 400; rpm
